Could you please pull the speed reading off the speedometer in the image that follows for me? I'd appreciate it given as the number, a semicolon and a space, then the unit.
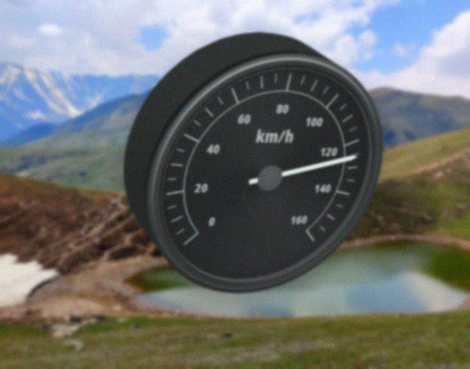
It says 125; km/h
